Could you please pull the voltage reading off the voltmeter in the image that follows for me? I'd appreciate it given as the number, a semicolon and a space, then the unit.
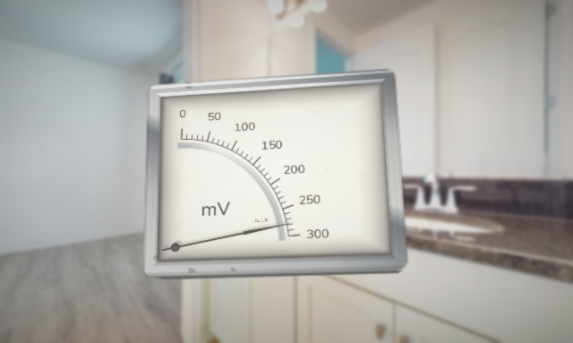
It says 280; mV
